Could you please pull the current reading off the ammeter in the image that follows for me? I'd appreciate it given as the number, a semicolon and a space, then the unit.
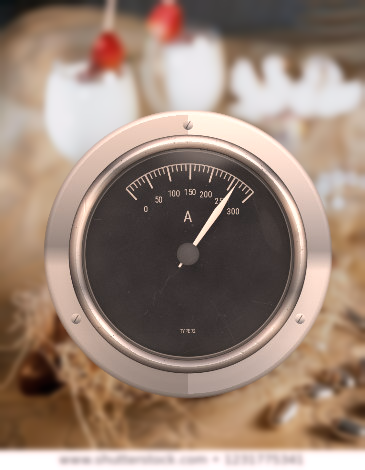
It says 260; A
